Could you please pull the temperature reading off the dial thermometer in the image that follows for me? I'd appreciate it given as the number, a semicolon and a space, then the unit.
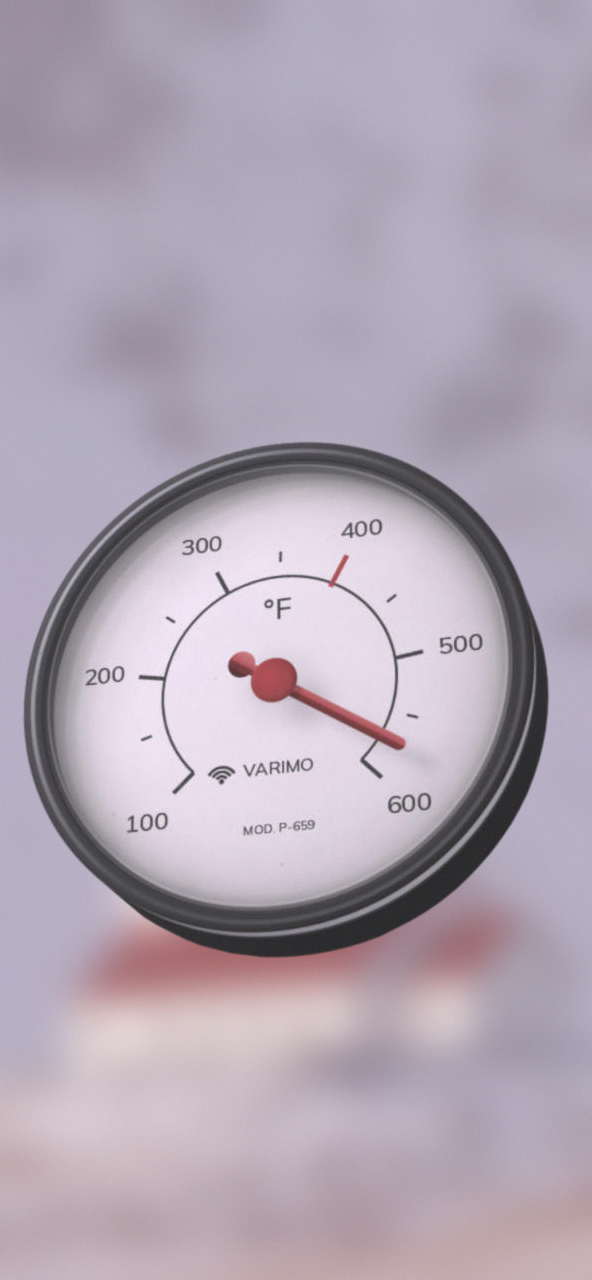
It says 575; °F
